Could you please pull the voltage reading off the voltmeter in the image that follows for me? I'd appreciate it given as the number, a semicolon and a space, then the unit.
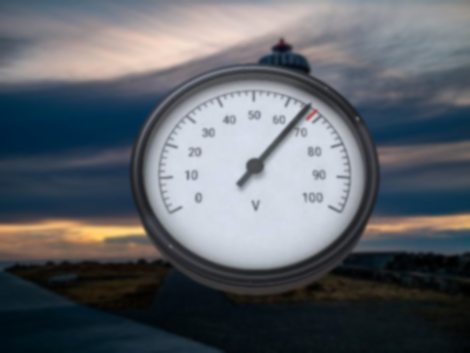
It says 66; V
